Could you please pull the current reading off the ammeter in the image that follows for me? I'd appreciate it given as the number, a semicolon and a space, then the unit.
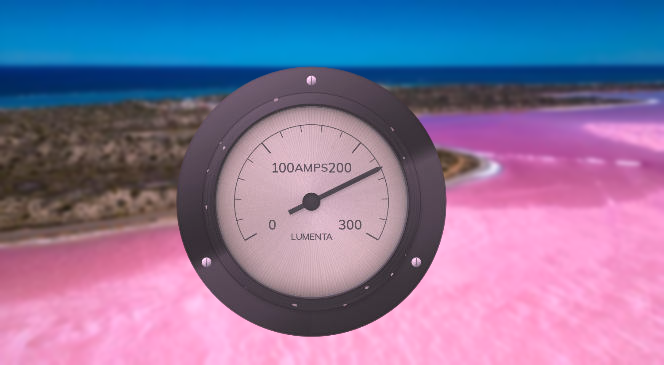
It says 230; A
